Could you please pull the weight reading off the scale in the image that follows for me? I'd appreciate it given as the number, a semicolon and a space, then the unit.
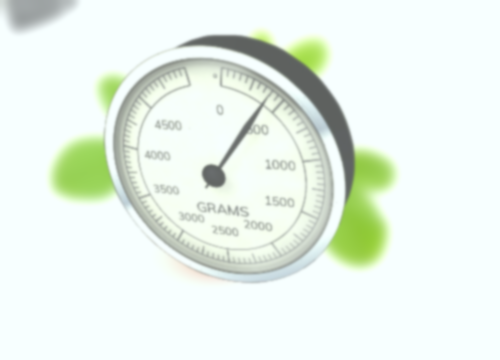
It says 400; g
